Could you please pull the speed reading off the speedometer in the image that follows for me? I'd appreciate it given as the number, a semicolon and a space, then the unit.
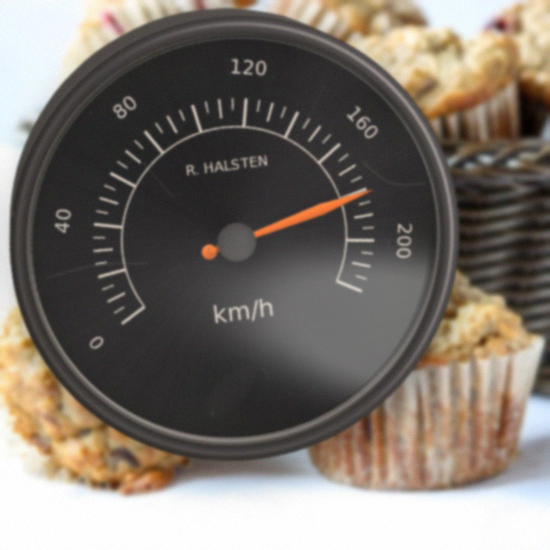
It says 180; km/h
